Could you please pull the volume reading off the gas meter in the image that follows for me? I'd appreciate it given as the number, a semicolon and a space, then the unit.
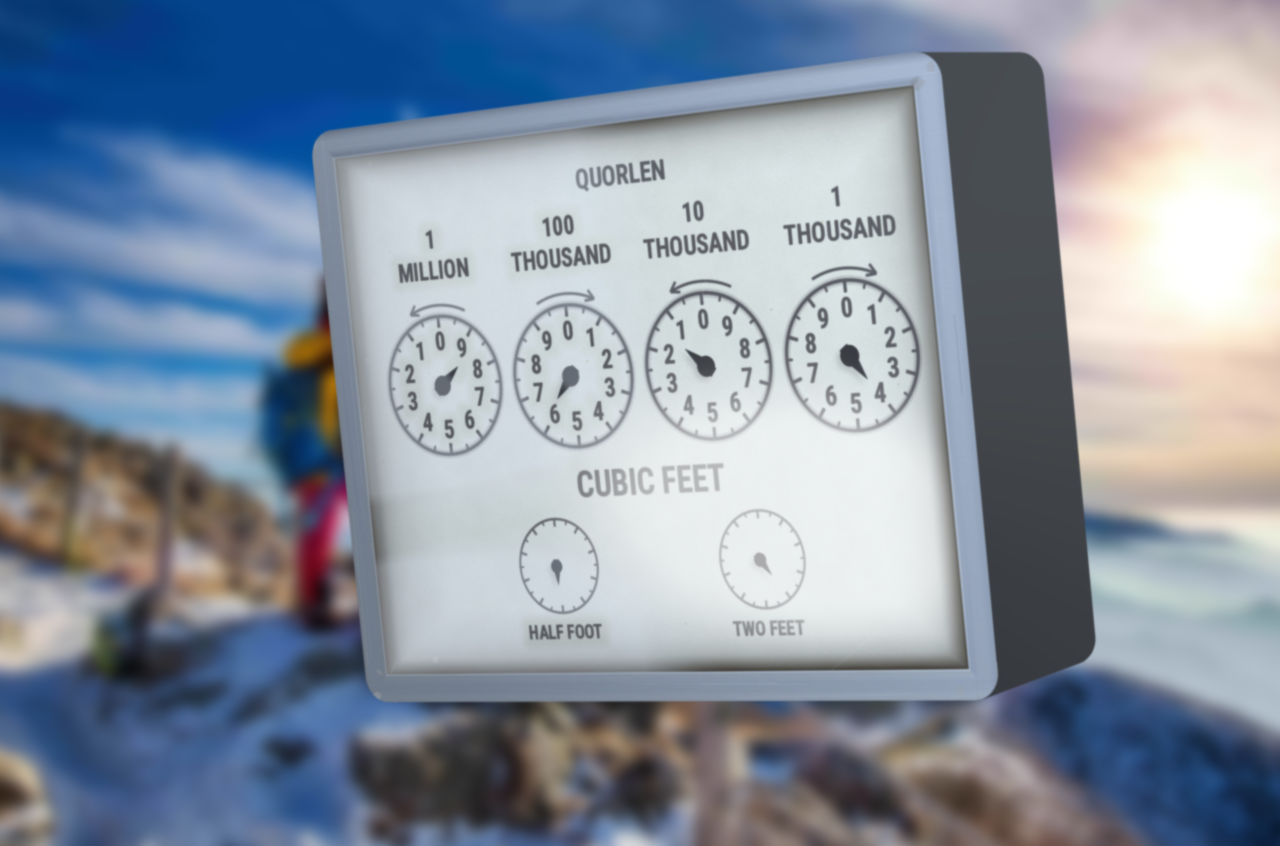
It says 861400; ft³
